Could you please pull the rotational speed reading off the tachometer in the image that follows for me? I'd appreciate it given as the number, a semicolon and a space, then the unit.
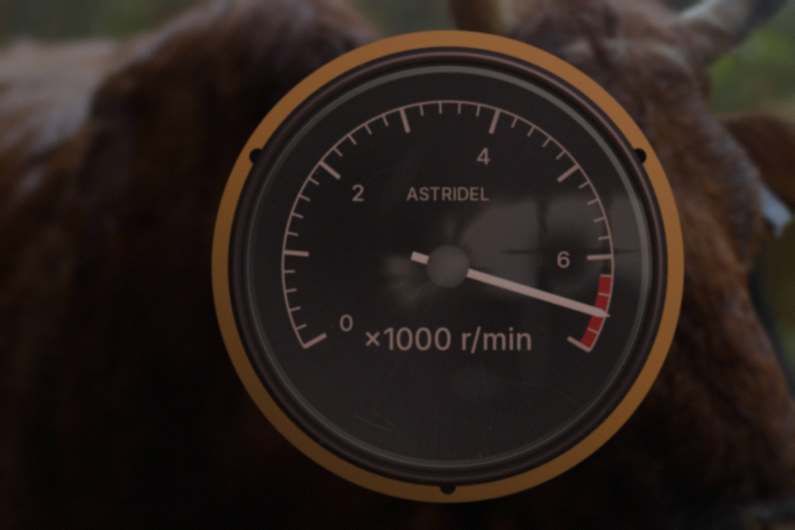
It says 6600; rpm
